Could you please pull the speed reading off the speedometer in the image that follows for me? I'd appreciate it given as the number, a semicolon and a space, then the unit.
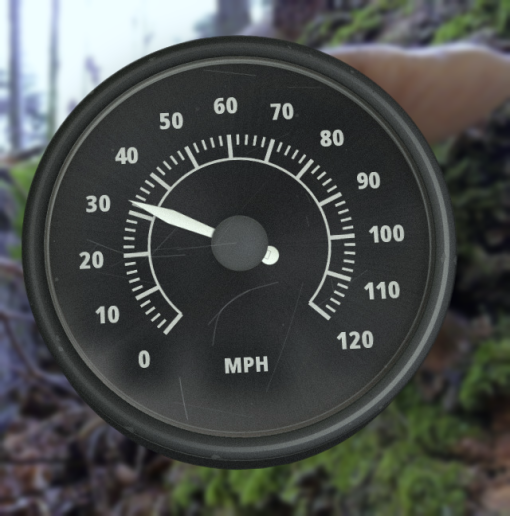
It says 32; mph
